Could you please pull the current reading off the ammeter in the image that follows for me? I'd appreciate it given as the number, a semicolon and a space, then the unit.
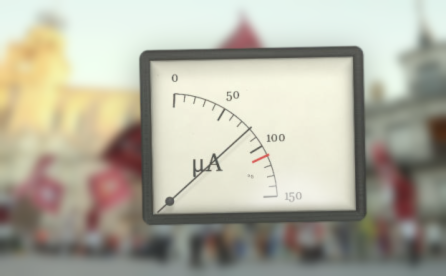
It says 80; µA
